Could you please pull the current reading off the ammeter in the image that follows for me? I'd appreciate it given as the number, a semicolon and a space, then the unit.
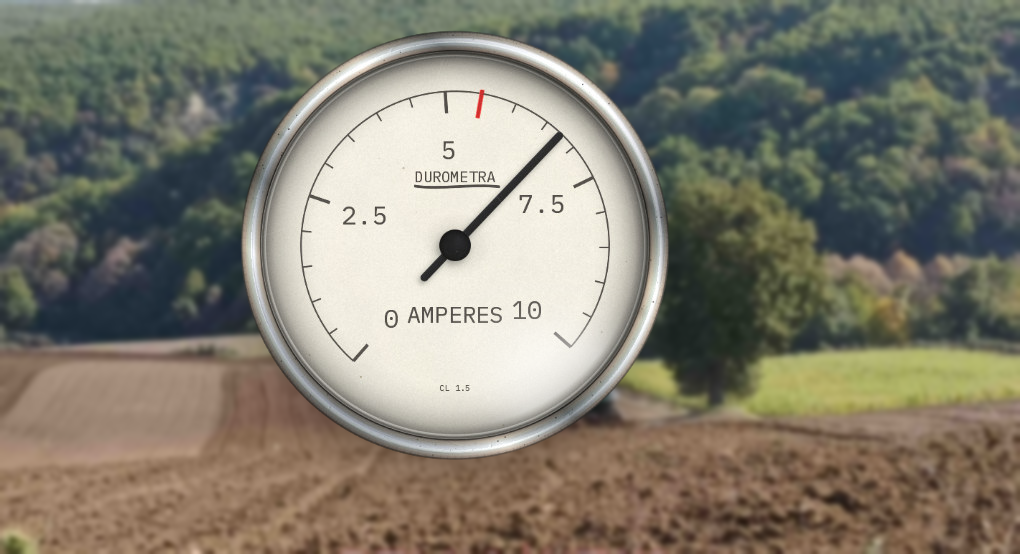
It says 6.75; A
